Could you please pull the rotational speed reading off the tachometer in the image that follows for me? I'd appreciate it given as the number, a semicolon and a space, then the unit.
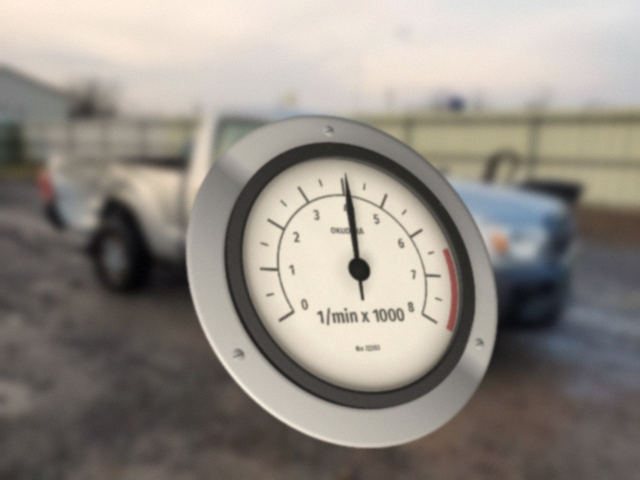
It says 4000; rpm
